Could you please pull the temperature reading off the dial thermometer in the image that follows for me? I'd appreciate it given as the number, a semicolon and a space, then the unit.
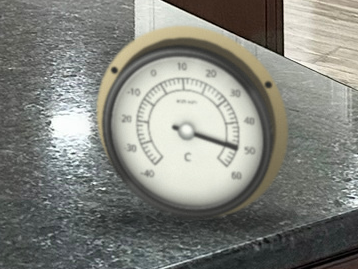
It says 50; °C
